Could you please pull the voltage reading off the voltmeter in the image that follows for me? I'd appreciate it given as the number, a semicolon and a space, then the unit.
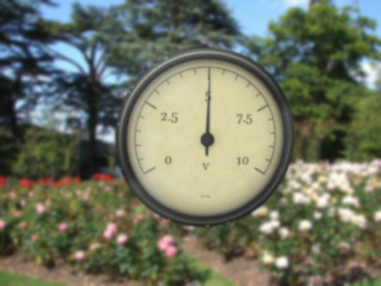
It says 5; V
